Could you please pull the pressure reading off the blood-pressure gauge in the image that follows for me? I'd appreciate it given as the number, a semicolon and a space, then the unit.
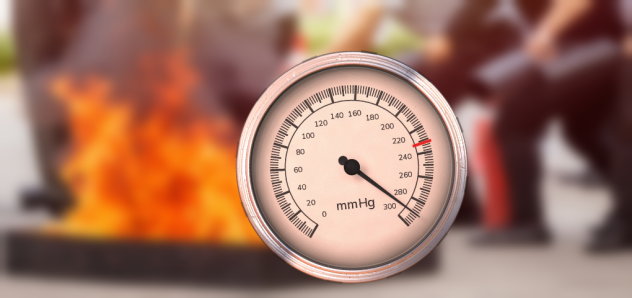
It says 290; mmHg
